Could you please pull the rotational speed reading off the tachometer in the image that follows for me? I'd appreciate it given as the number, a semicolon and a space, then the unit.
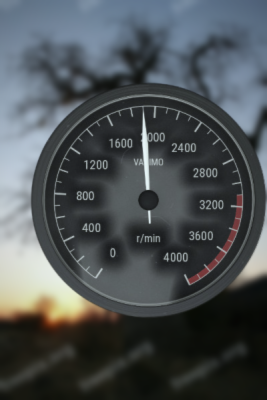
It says 1900; rpm
